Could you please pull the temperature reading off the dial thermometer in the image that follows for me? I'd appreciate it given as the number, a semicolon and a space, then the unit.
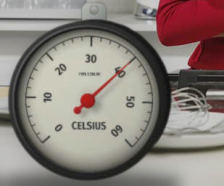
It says 40; °C
